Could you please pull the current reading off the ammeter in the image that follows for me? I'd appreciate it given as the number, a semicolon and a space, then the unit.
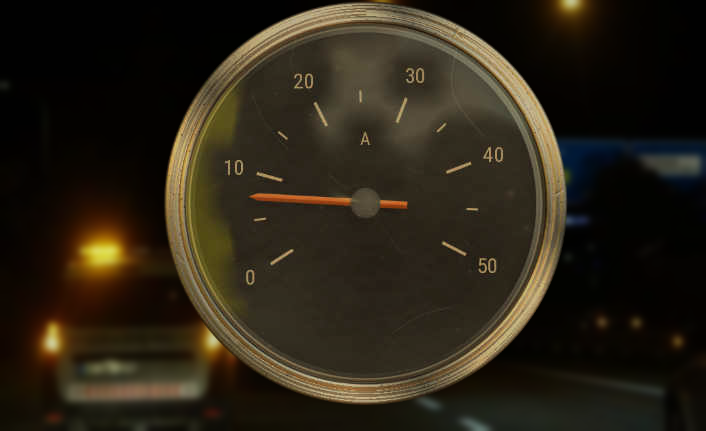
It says 7.5; A
